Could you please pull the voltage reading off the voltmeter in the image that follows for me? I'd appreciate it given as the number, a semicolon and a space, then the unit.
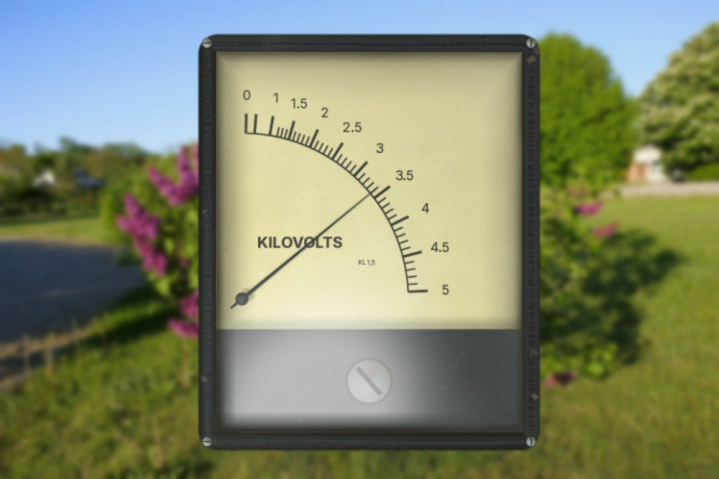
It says 3.4; kV
